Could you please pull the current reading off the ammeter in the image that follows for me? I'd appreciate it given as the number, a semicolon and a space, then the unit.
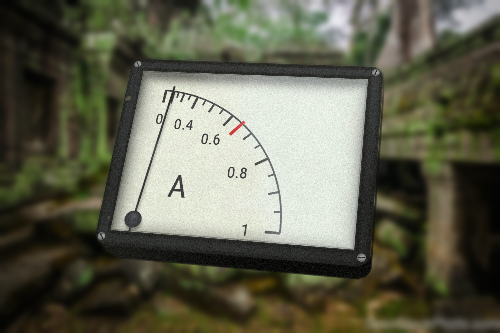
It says 0.2; A
